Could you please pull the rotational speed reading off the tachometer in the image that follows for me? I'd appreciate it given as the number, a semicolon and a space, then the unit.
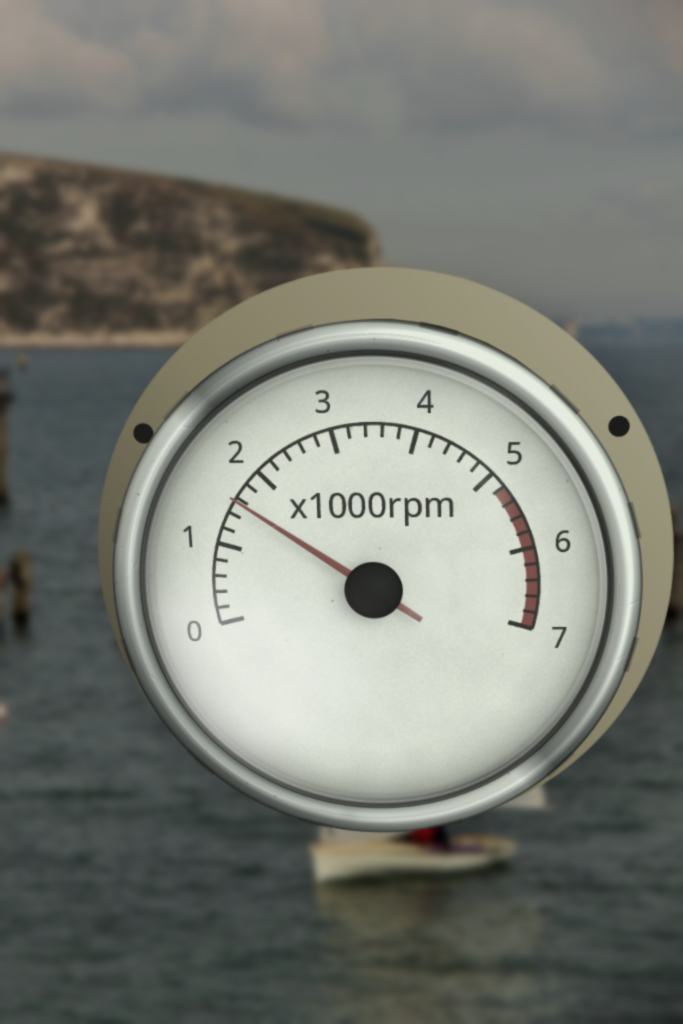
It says 1600; rpm
